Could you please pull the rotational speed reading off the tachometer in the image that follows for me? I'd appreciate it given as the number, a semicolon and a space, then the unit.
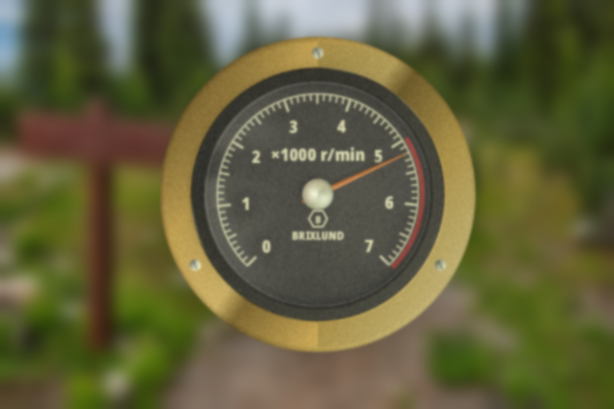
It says 5200; rpm
